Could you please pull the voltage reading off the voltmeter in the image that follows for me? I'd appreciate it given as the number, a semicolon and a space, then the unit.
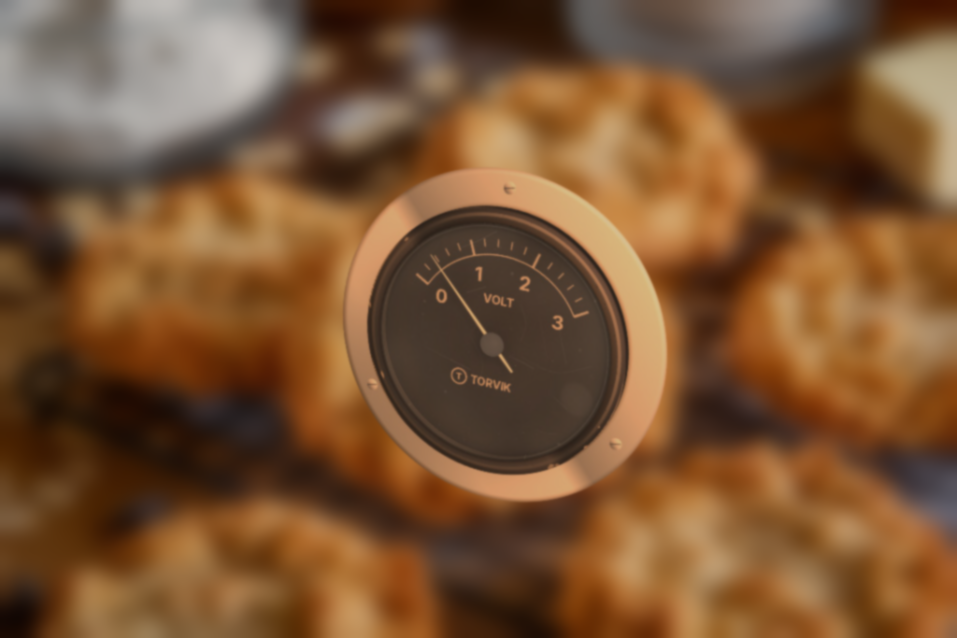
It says 0.4; V
